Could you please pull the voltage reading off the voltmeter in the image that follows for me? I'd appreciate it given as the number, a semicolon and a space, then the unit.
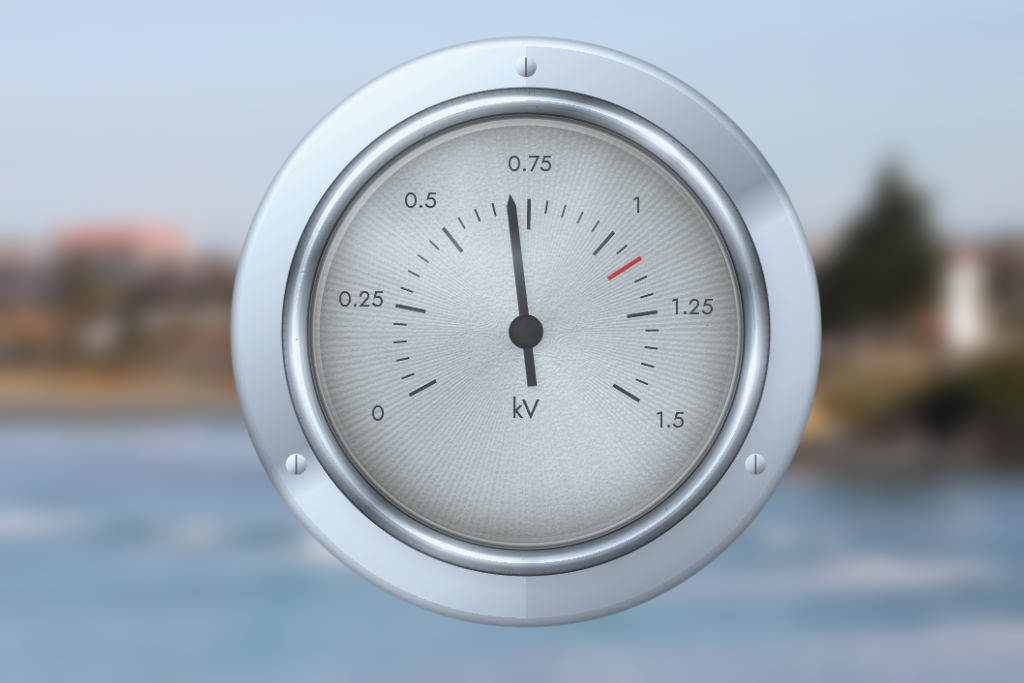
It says 0.7; kV
